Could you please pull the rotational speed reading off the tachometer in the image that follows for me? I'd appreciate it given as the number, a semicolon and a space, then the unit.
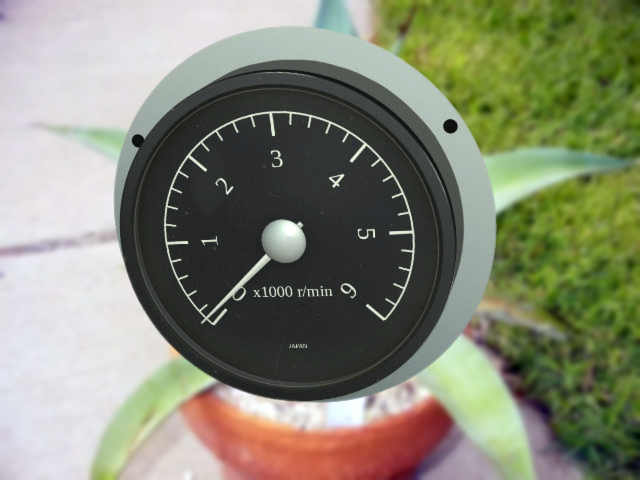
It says 100; rpm
